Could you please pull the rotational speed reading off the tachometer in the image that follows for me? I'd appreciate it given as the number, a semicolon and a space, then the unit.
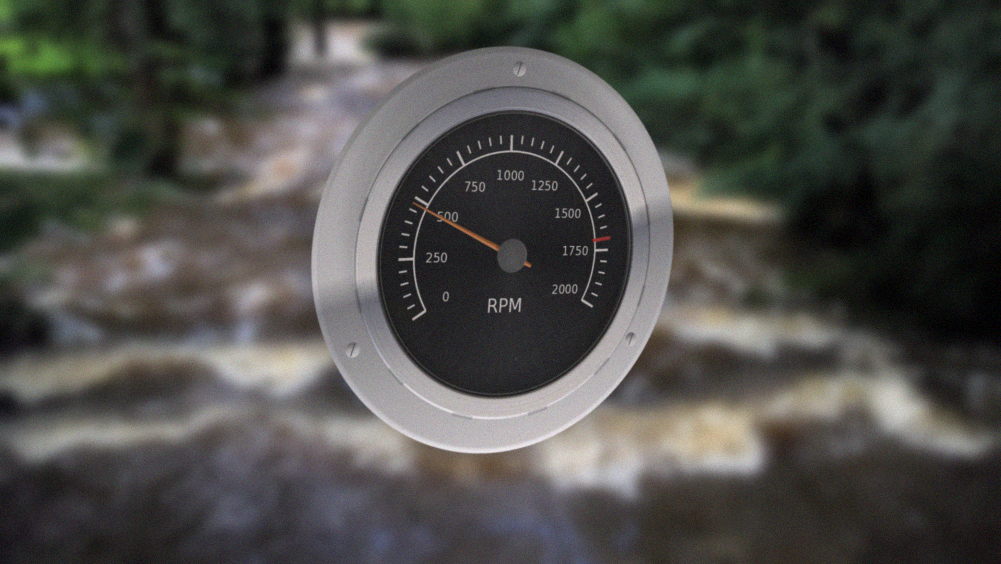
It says 475; rpm
